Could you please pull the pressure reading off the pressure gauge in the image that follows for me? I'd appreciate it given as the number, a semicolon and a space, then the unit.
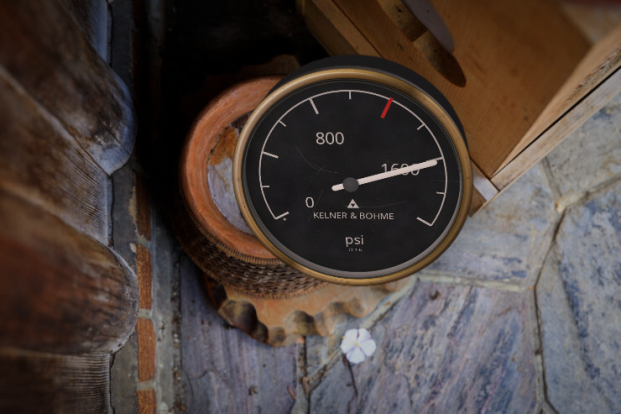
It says 1600; psi
